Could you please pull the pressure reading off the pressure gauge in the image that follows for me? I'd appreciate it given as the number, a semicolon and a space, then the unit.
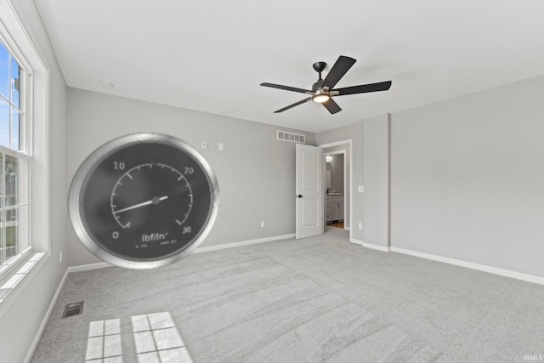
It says 3; psi
